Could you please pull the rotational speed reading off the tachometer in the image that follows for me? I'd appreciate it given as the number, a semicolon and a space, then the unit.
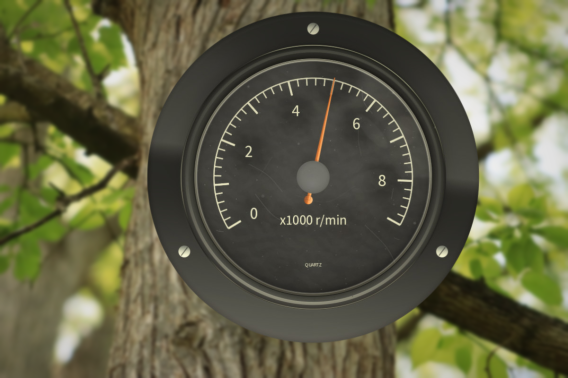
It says 5000; rpm
